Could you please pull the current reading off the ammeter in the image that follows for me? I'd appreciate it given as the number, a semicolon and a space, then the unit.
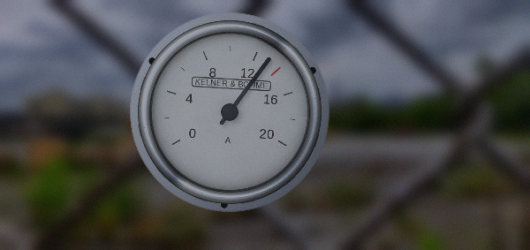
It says 13; A
